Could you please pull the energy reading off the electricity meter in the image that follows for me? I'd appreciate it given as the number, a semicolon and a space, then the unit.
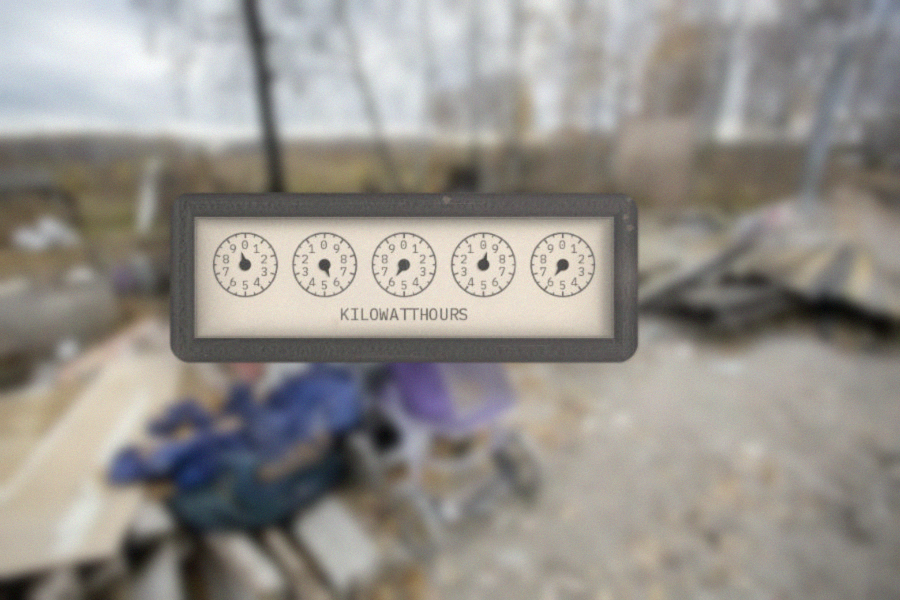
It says 95596; kWh
